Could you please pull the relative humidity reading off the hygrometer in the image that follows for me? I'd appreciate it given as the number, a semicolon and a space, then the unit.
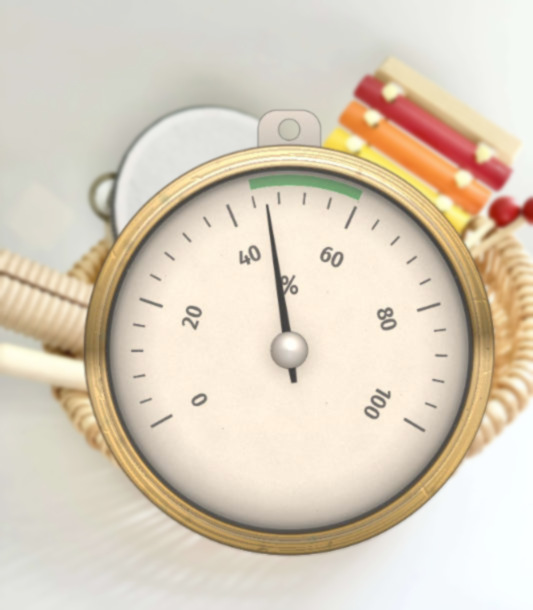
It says 46; %
